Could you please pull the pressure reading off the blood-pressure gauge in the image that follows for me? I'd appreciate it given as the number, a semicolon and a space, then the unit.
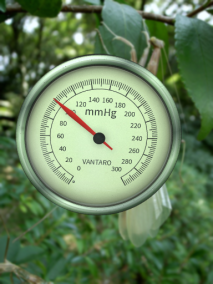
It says 100; mmHg
